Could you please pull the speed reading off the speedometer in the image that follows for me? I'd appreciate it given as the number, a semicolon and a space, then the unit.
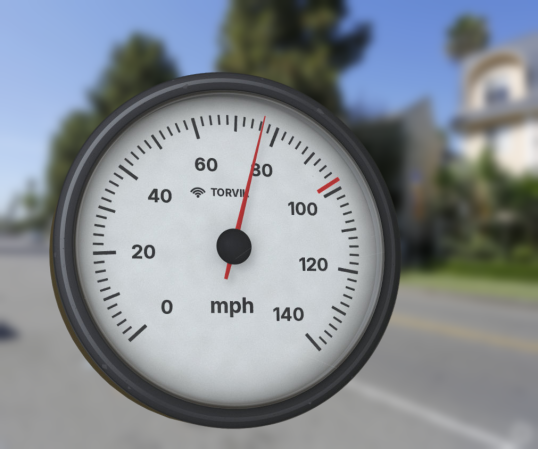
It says 76; mph
